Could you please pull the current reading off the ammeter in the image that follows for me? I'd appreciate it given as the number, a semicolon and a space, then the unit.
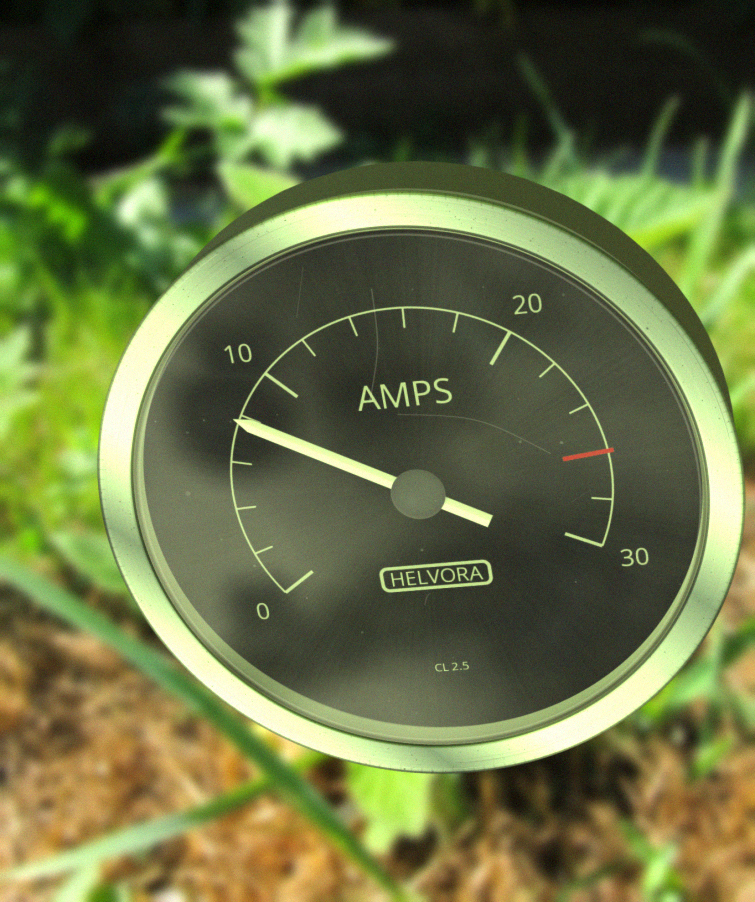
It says 8; A
